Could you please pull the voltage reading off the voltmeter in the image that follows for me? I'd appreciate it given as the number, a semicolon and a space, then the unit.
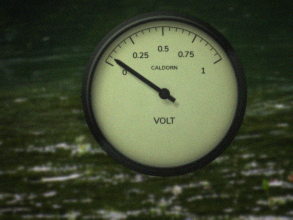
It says 0.05; V
